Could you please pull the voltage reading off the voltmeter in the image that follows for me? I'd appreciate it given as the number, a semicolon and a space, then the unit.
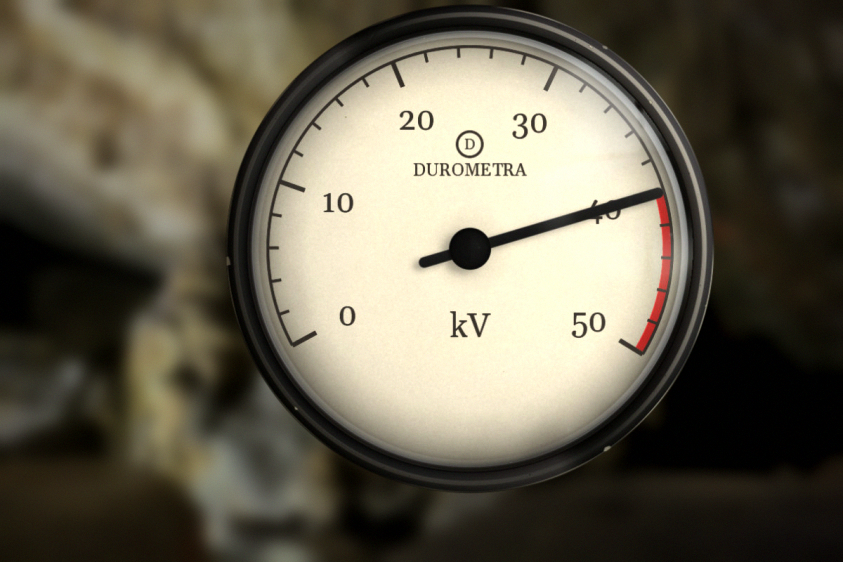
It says 40; kV
